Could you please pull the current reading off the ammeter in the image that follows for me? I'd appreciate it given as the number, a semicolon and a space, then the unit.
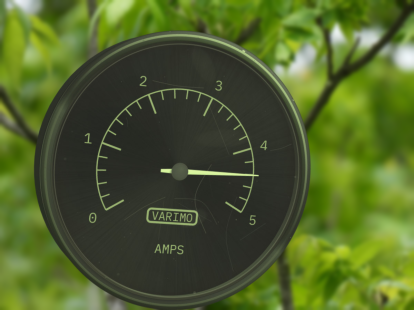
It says 4.4; A
